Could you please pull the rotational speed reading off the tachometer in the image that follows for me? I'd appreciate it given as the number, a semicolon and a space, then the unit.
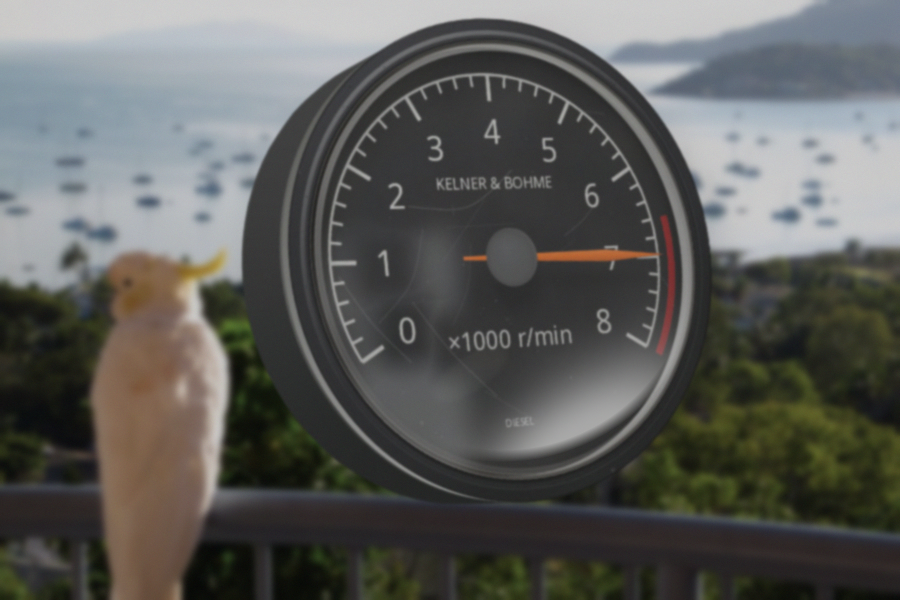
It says 7000; rpm
